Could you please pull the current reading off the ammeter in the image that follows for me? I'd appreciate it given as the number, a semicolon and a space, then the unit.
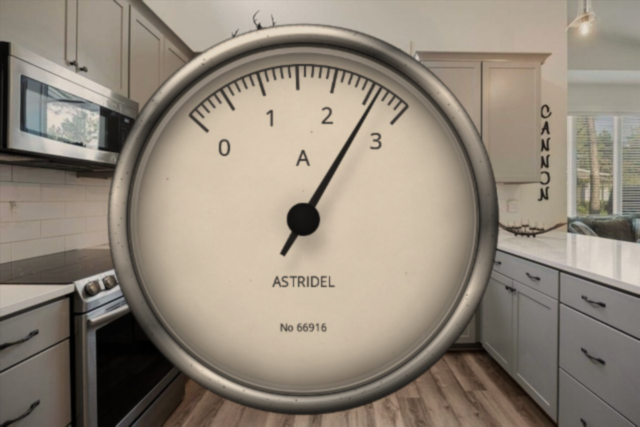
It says 2.6; A
